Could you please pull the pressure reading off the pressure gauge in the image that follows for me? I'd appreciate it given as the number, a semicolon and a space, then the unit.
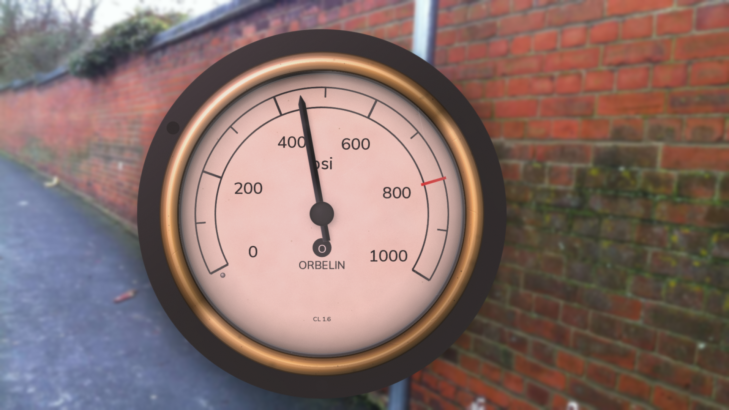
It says 450; psi
